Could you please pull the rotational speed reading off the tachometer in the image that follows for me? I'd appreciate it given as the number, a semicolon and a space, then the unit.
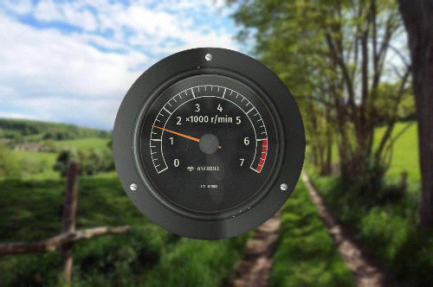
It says 1400; rpm
